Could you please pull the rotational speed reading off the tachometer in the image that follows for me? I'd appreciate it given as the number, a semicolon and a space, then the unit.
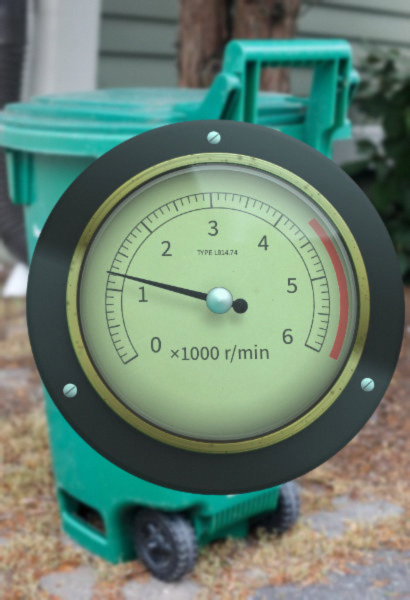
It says 1200; rpm
